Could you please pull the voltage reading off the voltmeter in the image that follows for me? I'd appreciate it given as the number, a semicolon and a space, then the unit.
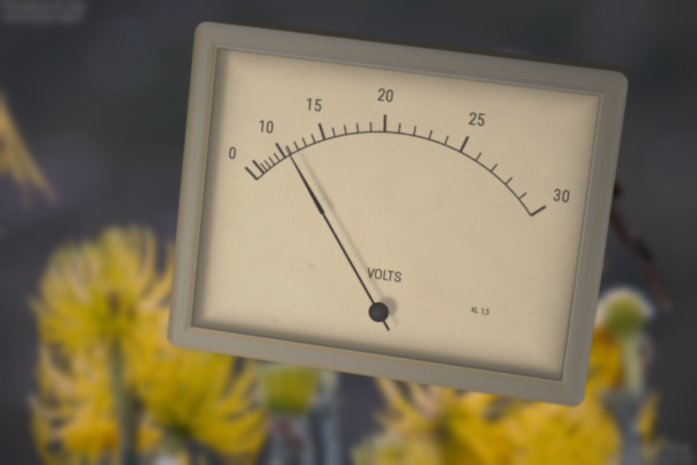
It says 11; V
